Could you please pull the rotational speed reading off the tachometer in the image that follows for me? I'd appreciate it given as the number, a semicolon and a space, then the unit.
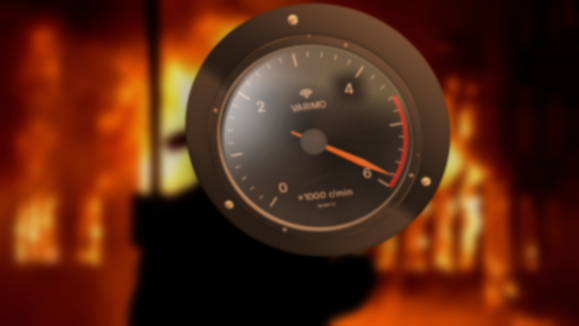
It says 5800; rpm
